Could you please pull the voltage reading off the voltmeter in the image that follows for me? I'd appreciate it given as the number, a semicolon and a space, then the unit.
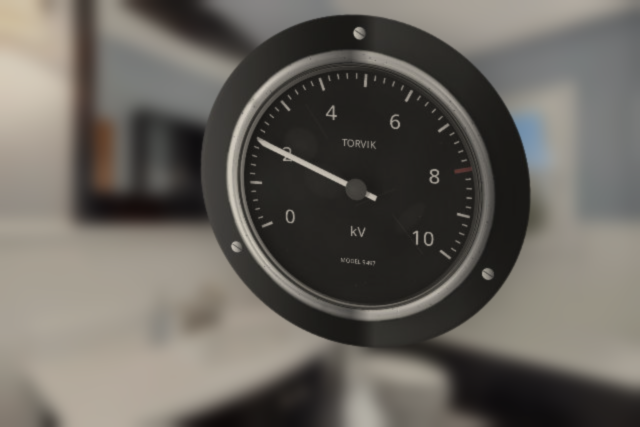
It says 2; kV
